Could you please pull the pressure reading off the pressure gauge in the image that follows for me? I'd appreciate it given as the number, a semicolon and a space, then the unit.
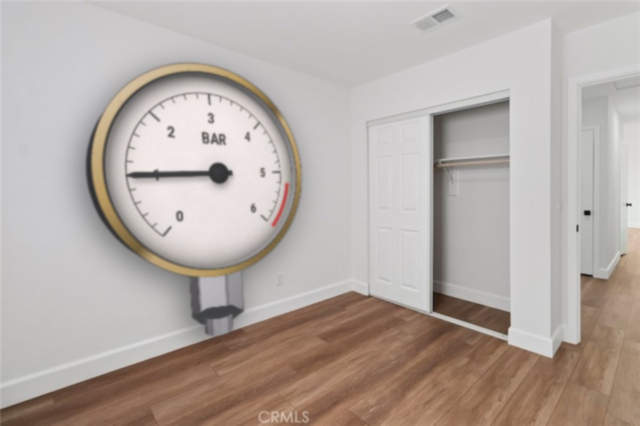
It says 1; bar
